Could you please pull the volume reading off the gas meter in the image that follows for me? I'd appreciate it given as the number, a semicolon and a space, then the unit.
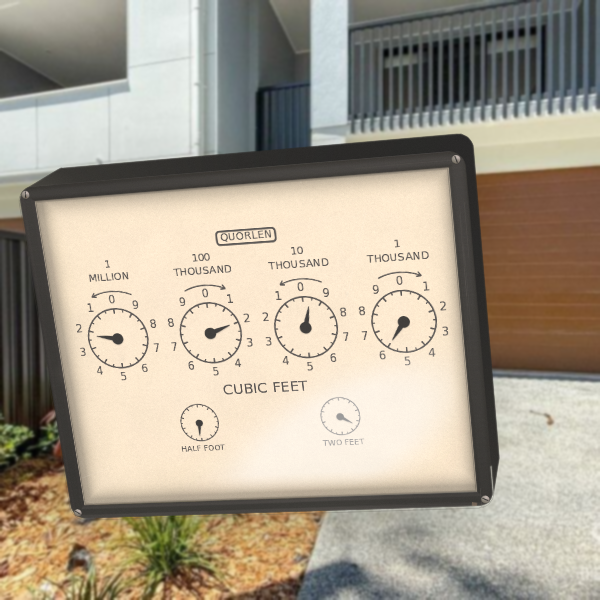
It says 219600; ft³
